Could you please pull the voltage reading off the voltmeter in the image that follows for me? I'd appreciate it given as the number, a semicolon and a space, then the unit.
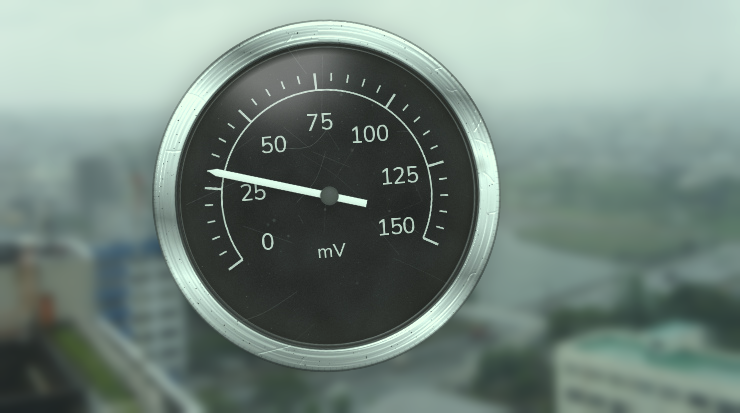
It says 30; mV
